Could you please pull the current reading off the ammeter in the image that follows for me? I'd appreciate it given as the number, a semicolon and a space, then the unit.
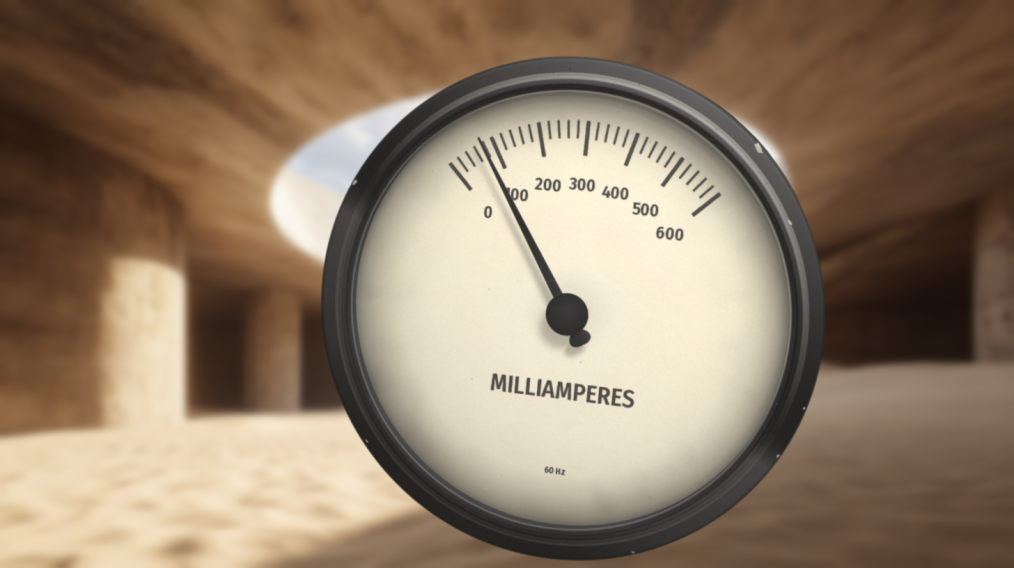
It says 80; mA
